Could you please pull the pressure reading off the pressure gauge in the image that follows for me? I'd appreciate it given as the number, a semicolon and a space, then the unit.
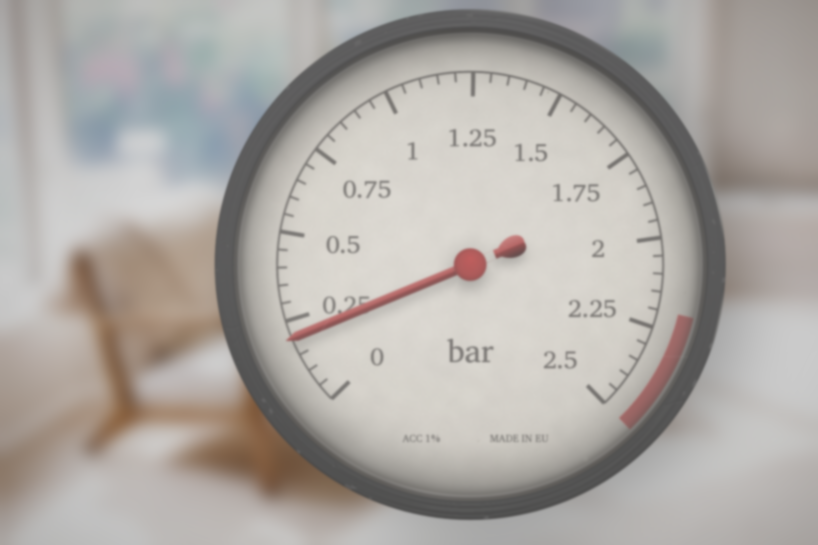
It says 0.2; bar
